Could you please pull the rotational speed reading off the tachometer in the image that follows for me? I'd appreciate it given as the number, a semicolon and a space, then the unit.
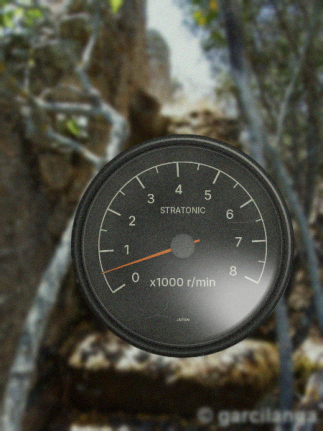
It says 500; rpm
